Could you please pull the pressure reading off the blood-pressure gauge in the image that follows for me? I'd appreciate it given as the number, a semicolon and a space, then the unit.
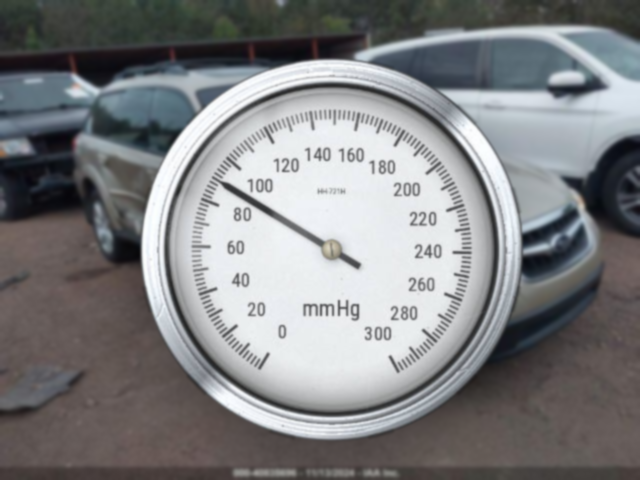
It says 90; mmHg
